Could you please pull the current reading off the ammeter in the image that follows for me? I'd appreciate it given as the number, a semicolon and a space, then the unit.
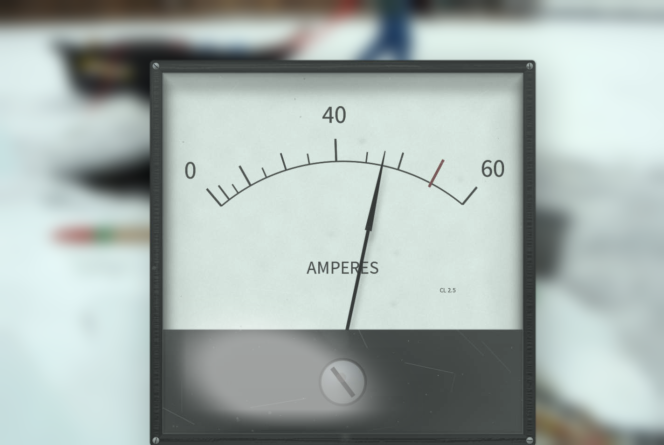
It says 47.5; A
